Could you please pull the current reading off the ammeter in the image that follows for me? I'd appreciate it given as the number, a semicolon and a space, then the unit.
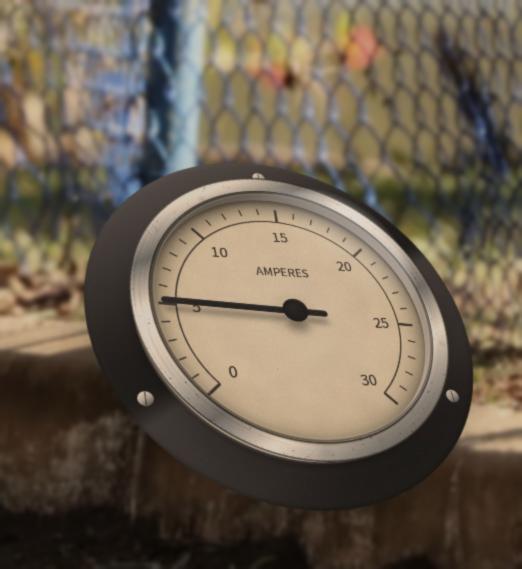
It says 5; A
